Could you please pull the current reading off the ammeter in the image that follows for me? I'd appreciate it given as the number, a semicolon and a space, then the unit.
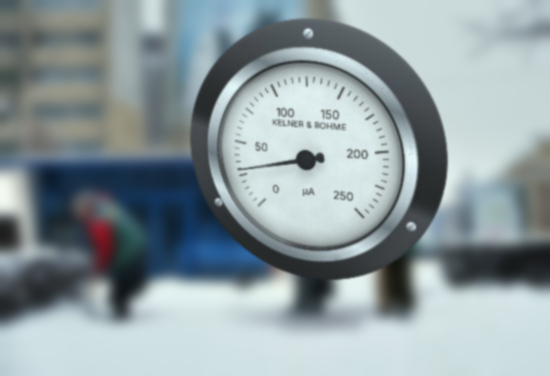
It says 30; µA
